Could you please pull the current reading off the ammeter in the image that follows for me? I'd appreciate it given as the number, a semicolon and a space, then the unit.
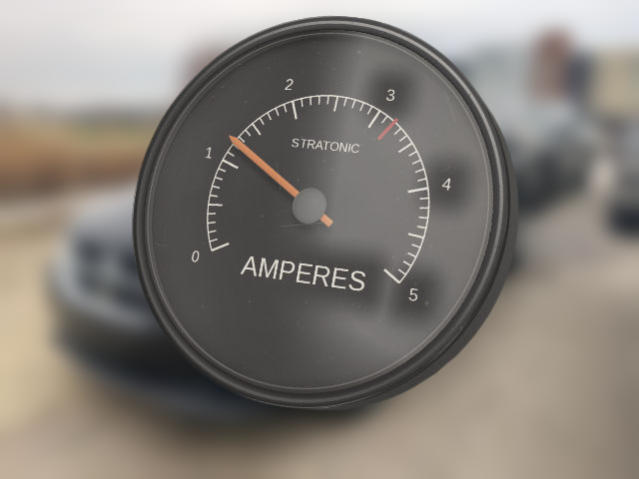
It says 1.25; A
